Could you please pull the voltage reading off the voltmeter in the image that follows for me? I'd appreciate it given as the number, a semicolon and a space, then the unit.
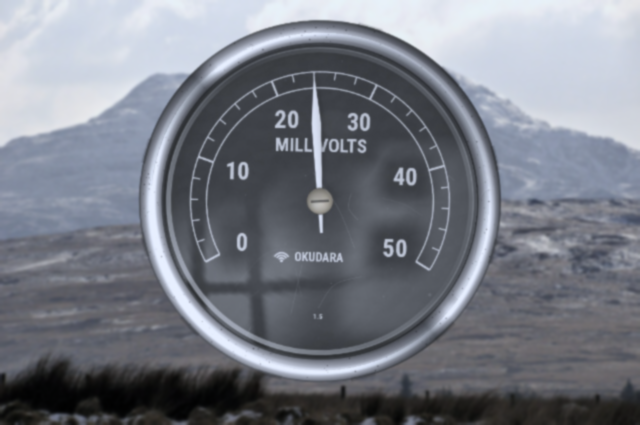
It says 24; mV
